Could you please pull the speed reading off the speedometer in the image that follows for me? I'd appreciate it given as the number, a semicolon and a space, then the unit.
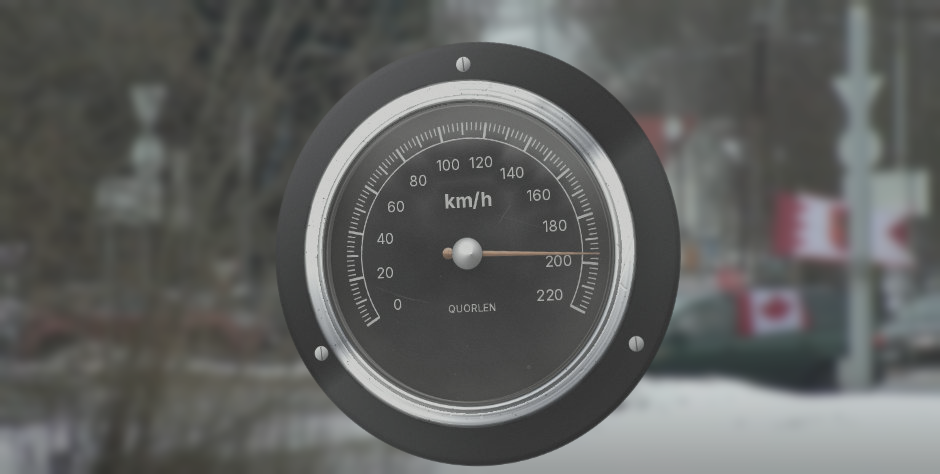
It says 196; km/h
